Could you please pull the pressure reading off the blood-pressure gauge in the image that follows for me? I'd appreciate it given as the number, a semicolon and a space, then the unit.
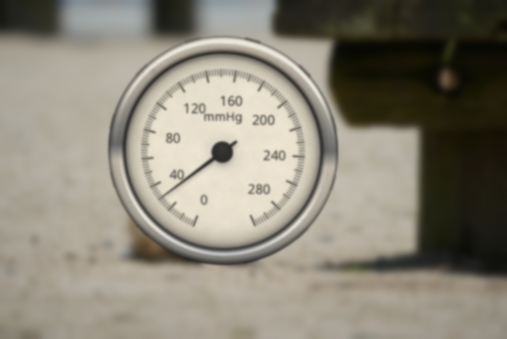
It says 30; mmHg
